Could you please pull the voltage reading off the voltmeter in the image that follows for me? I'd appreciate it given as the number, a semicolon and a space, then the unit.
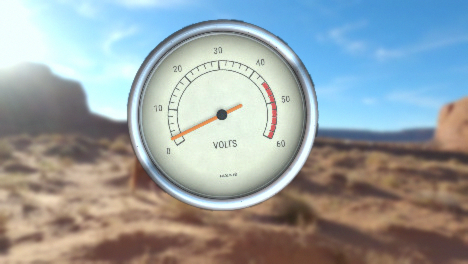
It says 2; V
